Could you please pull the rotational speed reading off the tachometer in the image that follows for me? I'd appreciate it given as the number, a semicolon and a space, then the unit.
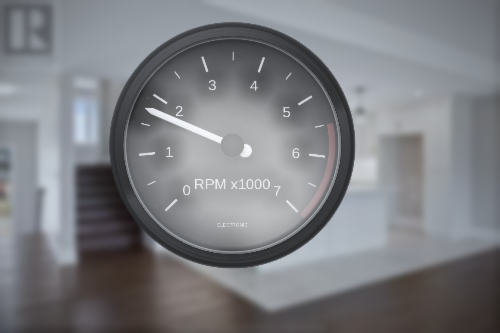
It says 1750; rpm
